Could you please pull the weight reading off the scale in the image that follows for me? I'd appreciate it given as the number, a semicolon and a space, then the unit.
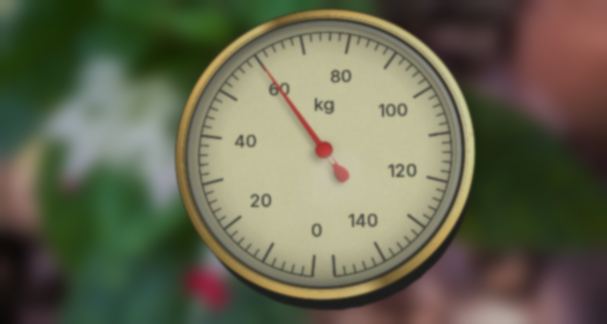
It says 60; kg
